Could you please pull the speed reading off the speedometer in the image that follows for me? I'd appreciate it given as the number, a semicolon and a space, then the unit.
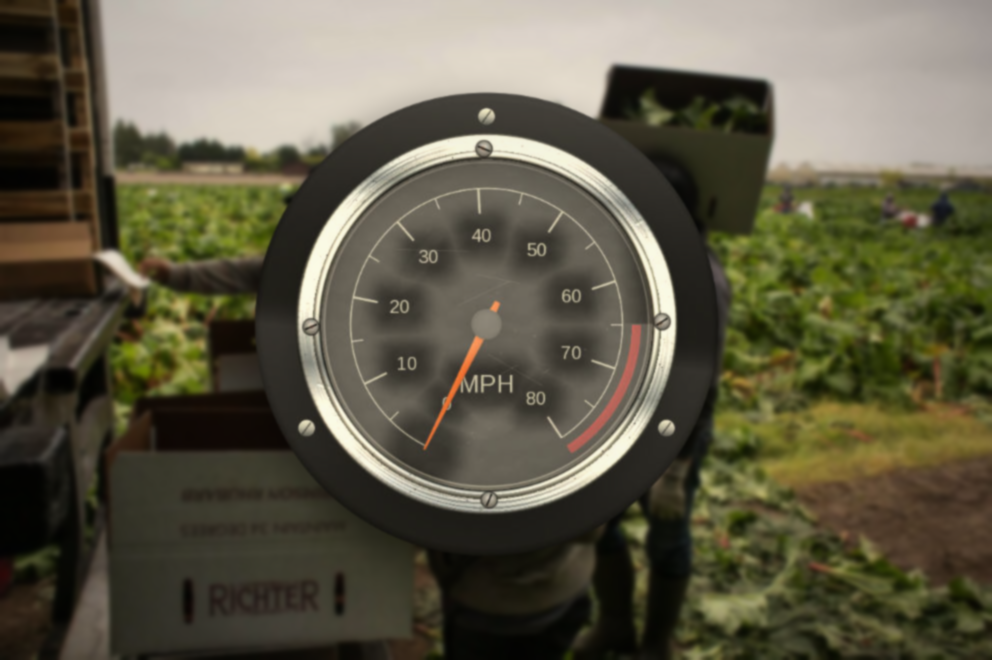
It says 0; mph
